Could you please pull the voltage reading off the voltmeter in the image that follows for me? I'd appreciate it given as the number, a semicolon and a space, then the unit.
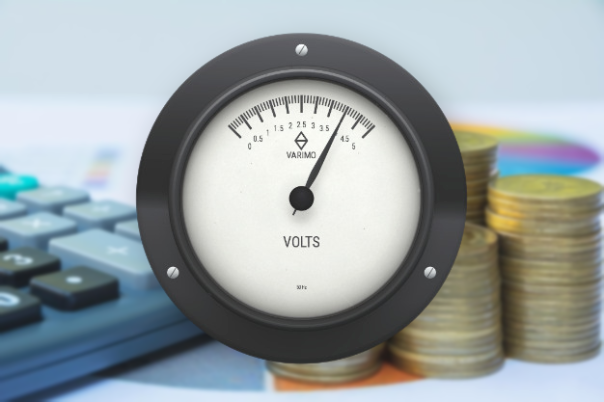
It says 4; V
